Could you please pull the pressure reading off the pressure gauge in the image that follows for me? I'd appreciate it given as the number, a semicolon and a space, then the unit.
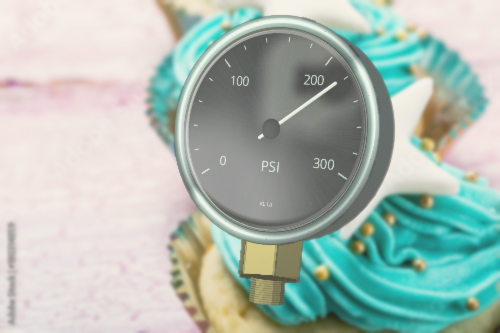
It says 220; psi
